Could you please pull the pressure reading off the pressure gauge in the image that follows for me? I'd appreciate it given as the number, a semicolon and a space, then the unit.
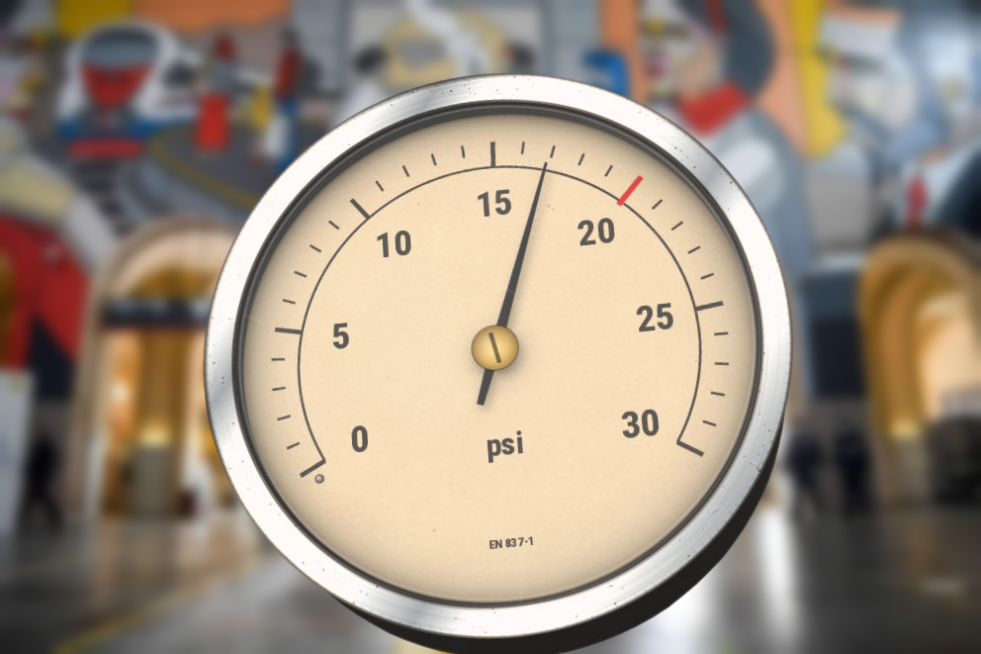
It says 17; psi
